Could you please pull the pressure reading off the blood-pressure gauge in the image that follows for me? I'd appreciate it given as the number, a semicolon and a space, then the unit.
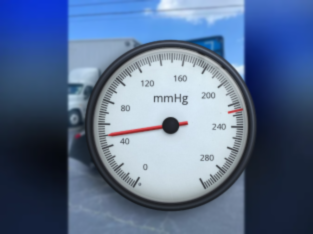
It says 50; mmHg
